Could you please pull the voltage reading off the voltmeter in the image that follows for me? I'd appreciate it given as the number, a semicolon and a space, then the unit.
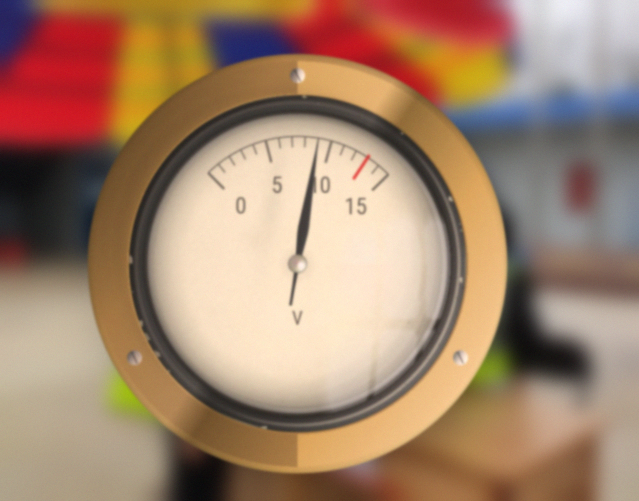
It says 9; V
